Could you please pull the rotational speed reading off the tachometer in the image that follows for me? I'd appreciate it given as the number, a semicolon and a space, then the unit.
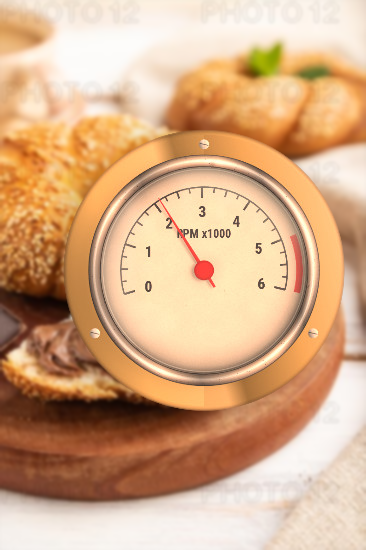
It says 2125; rpm
